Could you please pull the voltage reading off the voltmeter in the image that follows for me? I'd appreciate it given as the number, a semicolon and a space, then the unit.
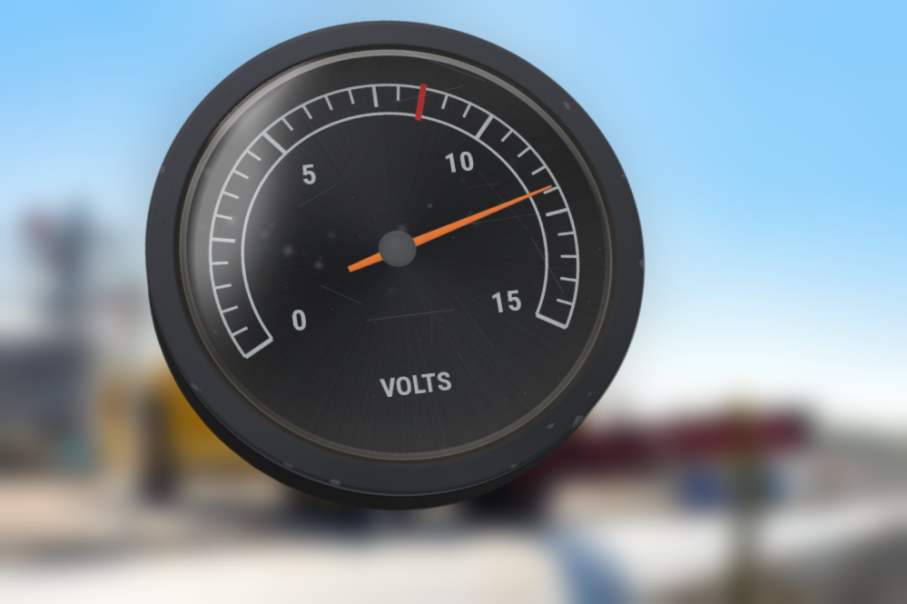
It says 12; V
